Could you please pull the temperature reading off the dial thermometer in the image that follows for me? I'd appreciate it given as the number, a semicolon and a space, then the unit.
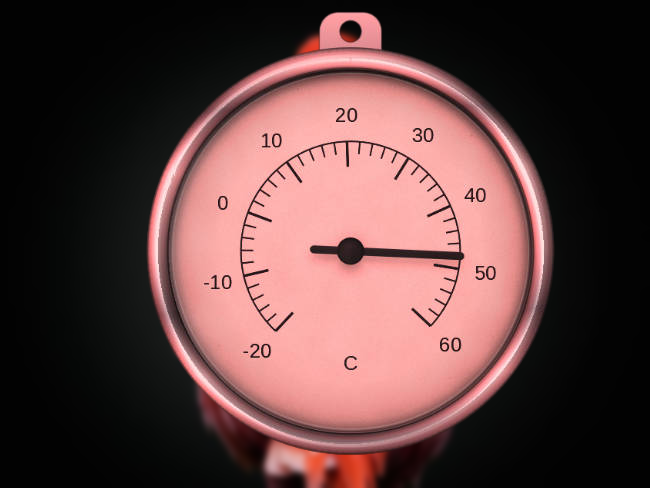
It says 48; °C
